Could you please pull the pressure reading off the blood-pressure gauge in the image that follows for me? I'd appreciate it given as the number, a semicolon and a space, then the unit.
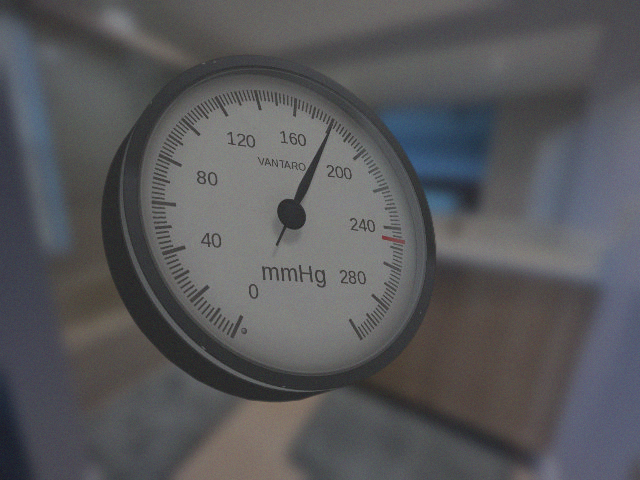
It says 180; mmHg
